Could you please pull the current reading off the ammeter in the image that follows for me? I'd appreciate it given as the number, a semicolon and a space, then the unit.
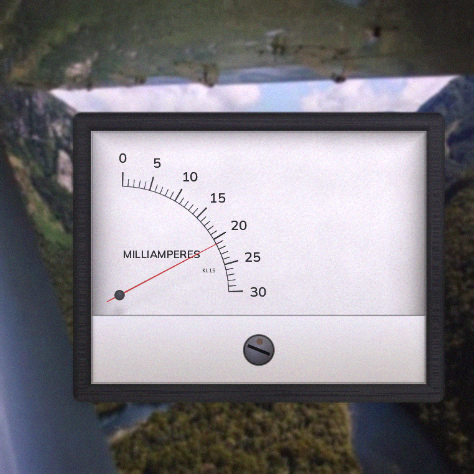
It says 21; mA
